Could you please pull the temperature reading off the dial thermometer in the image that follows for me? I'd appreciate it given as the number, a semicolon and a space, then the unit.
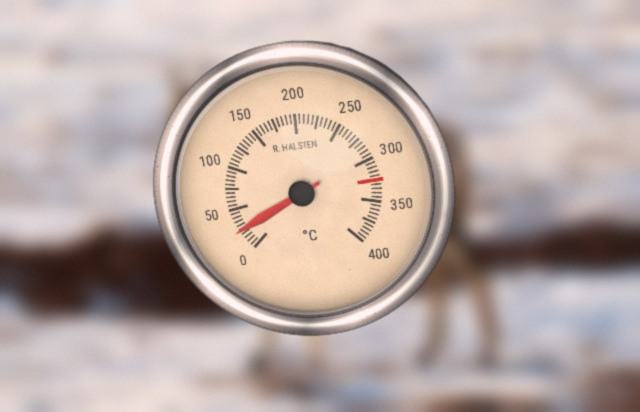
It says 25; °C
